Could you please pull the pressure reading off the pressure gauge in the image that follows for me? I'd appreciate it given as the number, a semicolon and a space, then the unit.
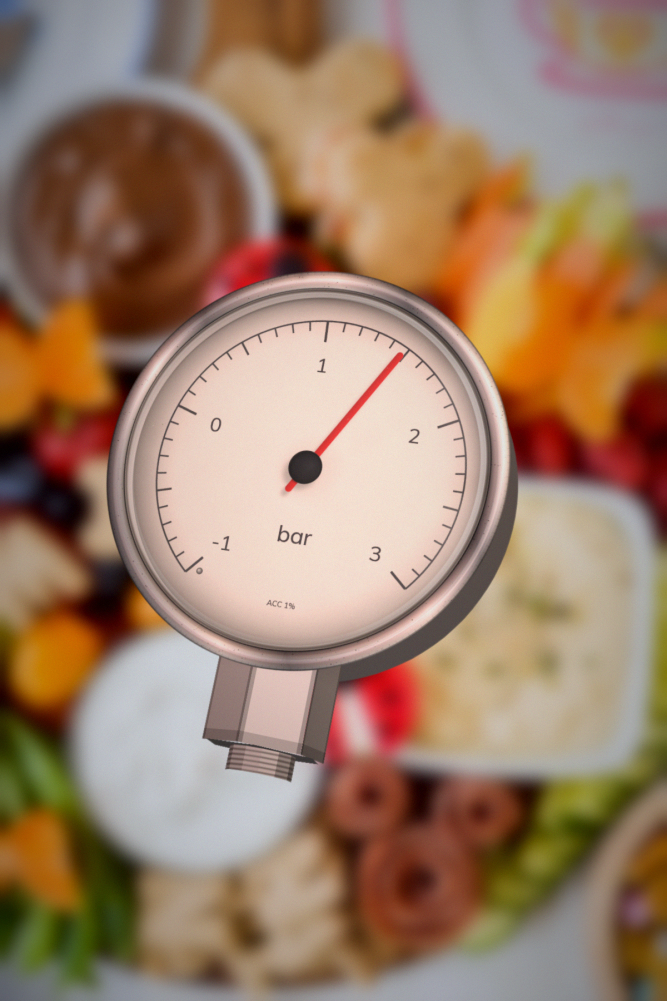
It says 1.5; bar
